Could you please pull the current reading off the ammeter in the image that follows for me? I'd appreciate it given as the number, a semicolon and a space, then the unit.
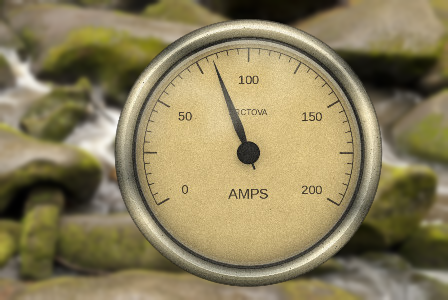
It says 82.5; A
